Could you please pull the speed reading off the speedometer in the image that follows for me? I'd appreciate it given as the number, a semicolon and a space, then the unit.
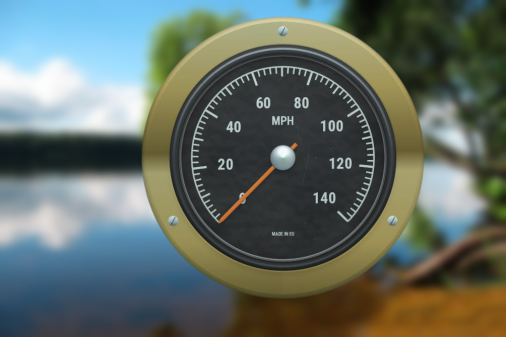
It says 0; mph
